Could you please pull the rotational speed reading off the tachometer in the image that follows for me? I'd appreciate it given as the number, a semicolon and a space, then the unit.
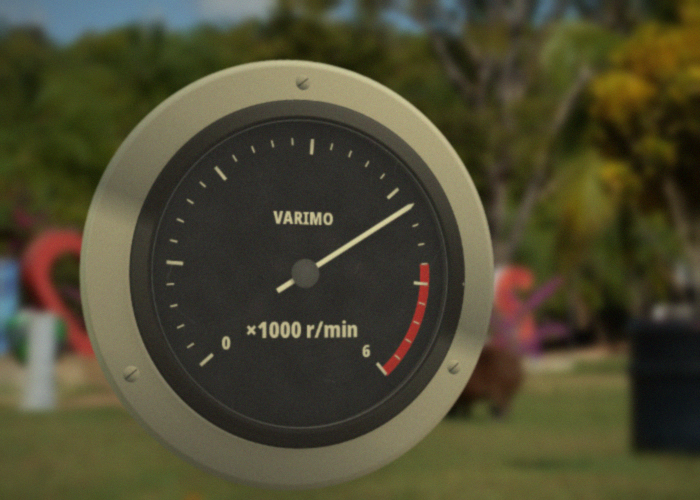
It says 4200; rpm
